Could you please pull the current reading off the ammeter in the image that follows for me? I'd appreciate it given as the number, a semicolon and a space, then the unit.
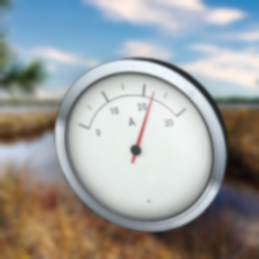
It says 22.5; A
